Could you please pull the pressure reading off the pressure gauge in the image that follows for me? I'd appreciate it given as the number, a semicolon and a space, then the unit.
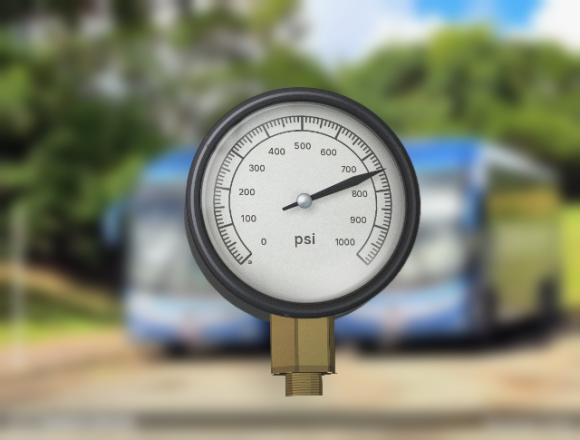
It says 750; psi
